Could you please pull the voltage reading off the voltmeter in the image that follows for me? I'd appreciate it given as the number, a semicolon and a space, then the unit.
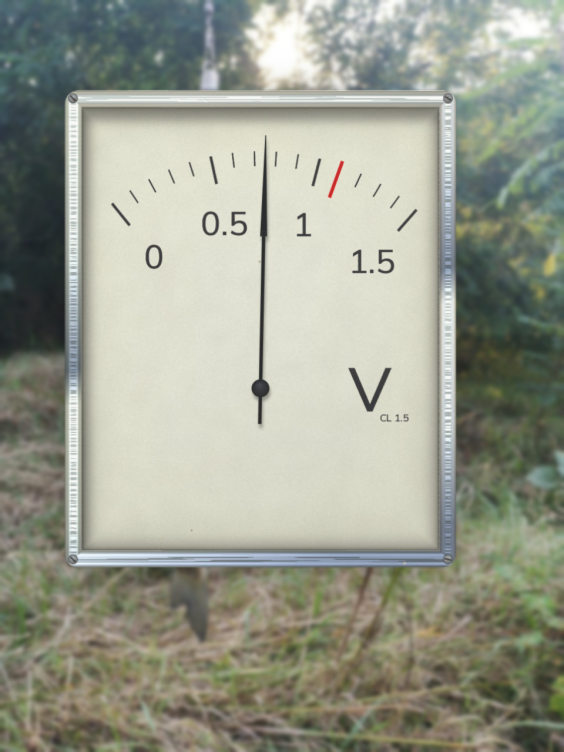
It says 0.75; V
